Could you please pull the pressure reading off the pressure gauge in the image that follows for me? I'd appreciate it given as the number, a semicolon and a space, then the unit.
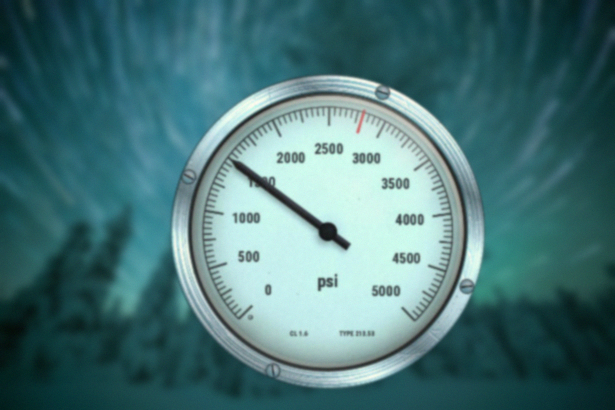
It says 1500; psi
